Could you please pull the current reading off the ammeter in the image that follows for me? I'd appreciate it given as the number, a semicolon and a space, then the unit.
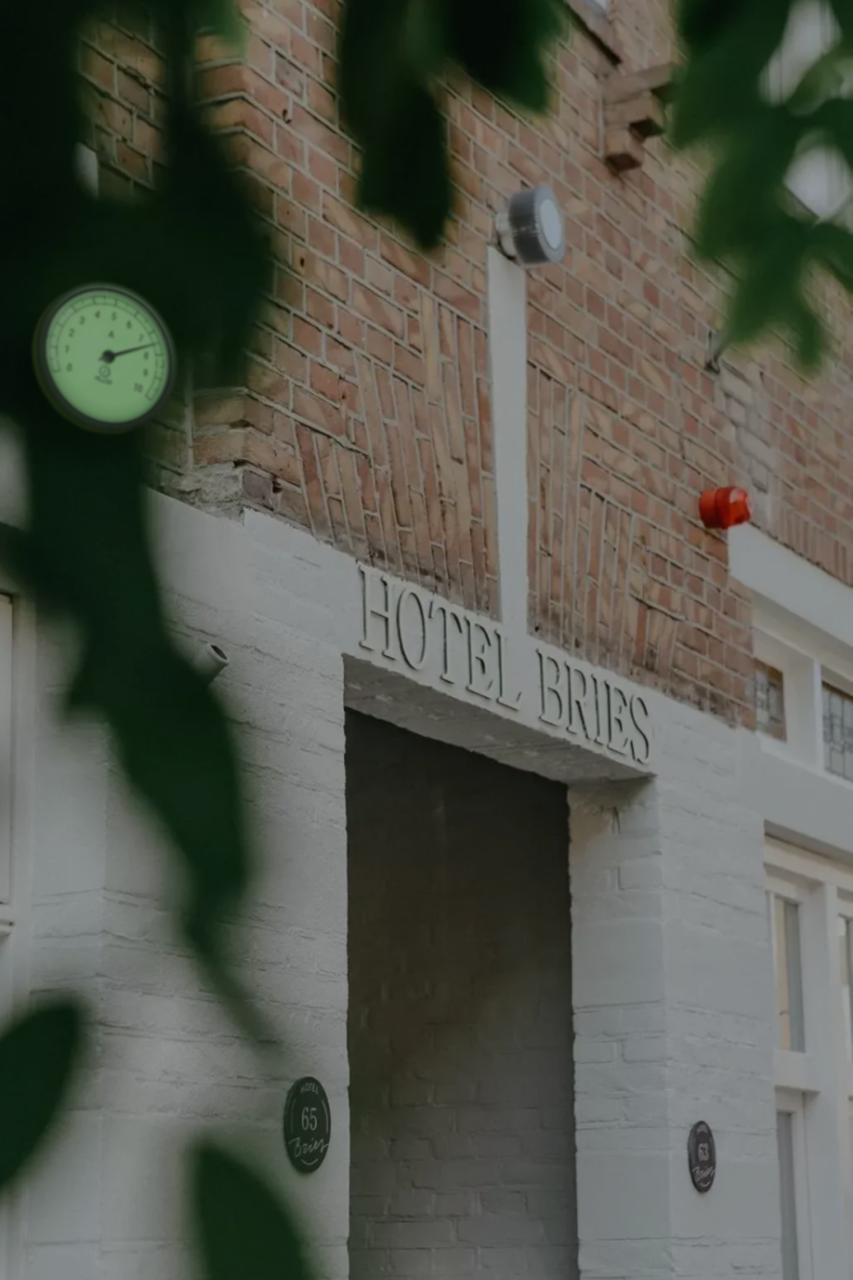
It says 7.5; A
